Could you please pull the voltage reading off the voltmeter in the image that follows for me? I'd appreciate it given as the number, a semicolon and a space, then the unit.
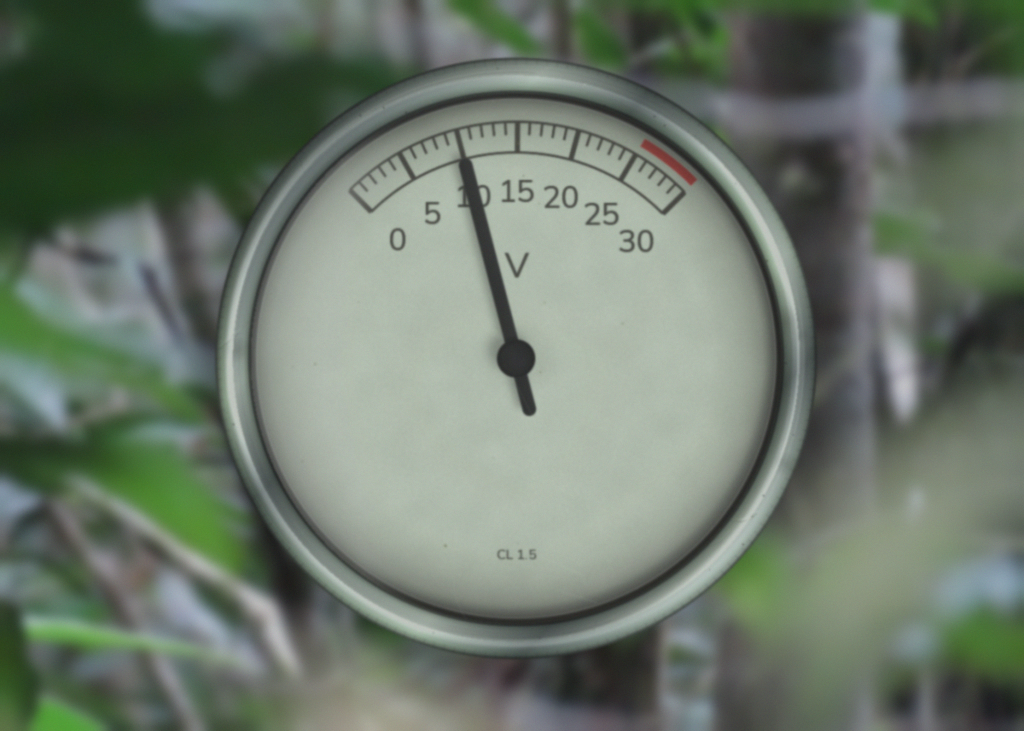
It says 10; V
